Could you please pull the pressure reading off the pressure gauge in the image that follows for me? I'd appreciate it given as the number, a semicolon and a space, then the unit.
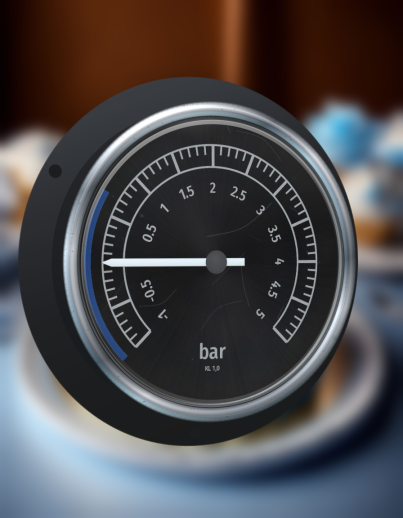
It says 0; bar
